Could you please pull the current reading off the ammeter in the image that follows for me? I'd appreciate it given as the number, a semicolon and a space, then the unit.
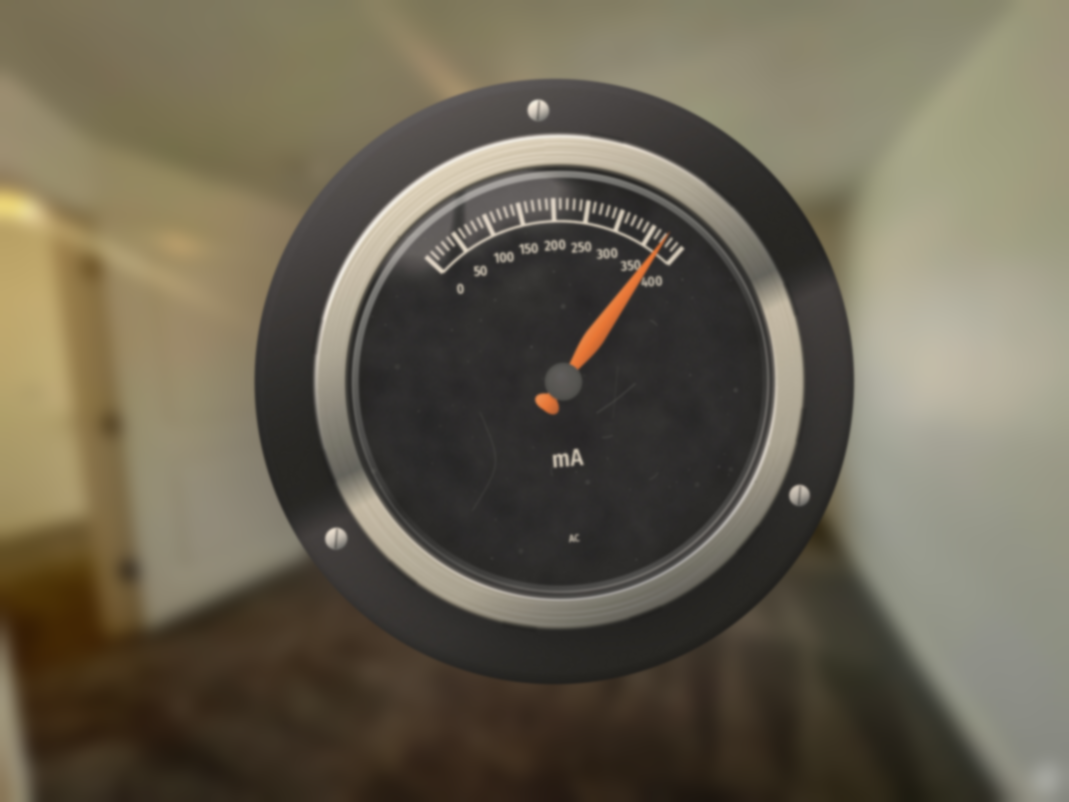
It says 370; mA
